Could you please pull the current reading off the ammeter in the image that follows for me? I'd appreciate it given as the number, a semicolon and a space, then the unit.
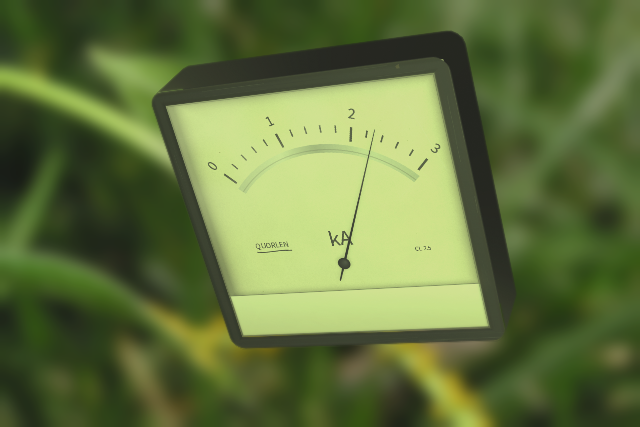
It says 2.3; kA
